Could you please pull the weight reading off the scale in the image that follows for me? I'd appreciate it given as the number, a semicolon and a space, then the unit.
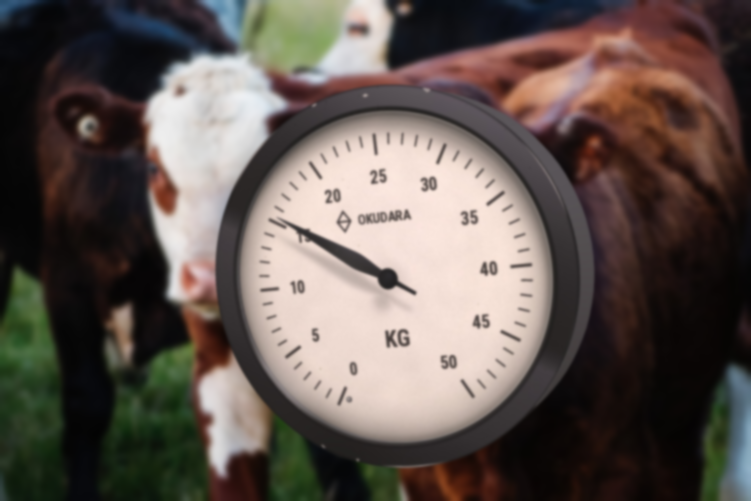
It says 15.5; kg
